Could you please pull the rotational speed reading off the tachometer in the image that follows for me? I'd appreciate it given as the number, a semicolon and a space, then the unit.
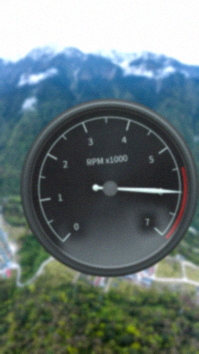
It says 6000; rpm
